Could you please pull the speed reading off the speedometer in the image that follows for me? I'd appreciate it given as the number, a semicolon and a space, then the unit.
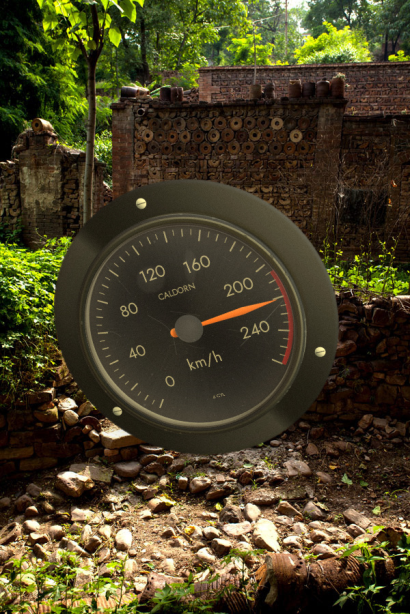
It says 220; km/h
